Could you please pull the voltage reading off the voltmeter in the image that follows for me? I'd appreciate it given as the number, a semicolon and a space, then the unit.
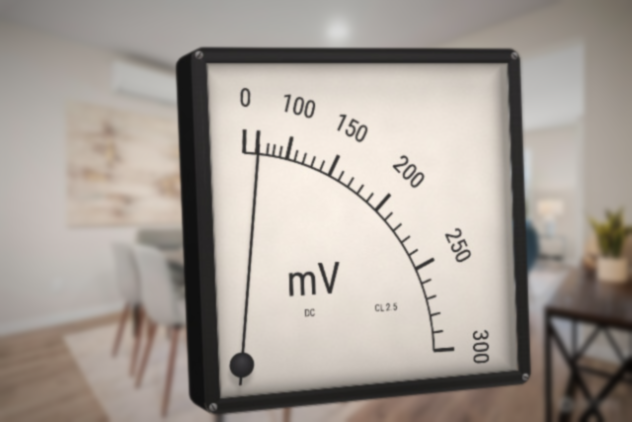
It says 50; mV
